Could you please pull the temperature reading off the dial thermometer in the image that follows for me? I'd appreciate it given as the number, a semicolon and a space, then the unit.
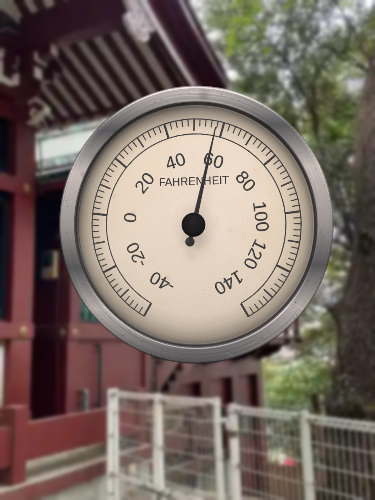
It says 58; °F
